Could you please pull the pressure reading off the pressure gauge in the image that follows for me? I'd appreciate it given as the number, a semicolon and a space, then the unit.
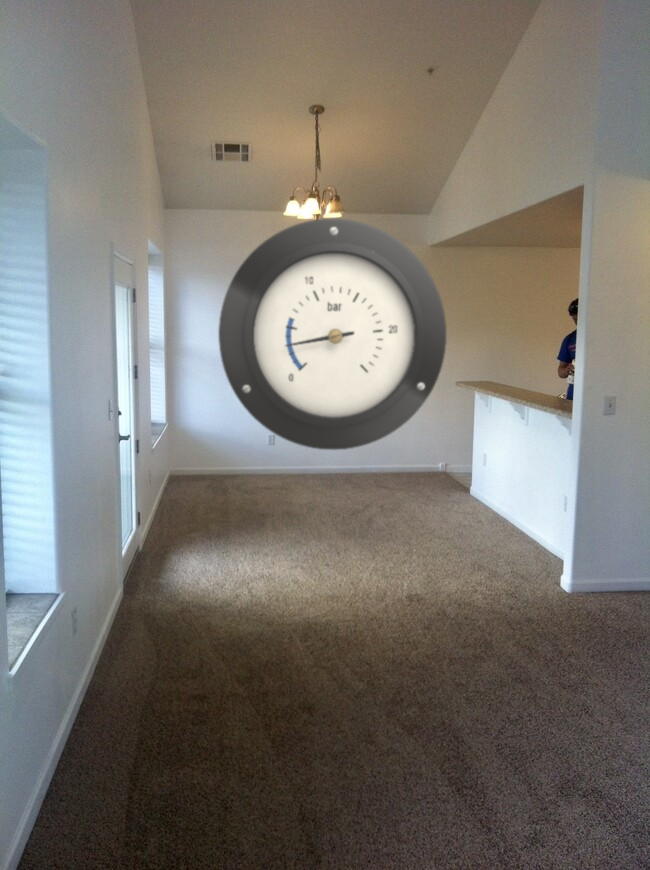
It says 3; bar
